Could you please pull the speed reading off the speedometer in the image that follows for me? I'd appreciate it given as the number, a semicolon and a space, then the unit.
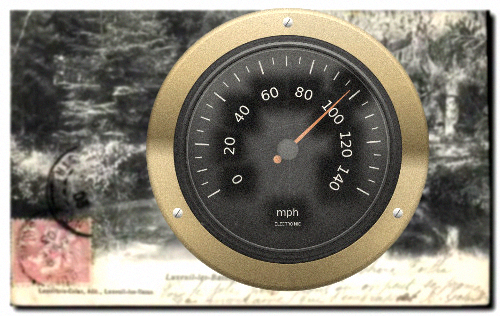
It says 97.5; mph
